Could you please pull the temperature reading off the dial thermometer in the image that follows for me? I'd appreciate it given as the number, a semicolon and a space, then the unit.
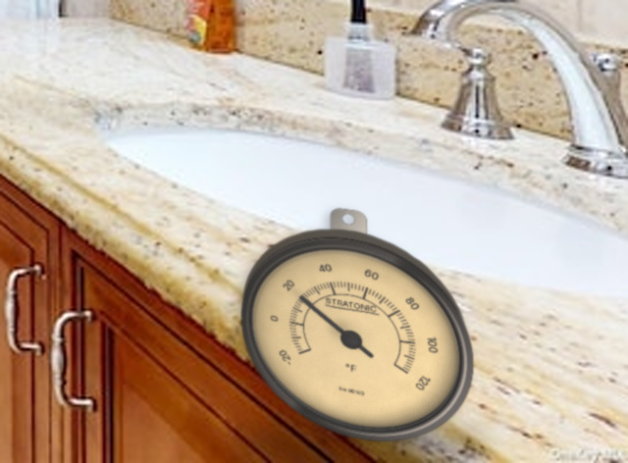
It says 20; °F
